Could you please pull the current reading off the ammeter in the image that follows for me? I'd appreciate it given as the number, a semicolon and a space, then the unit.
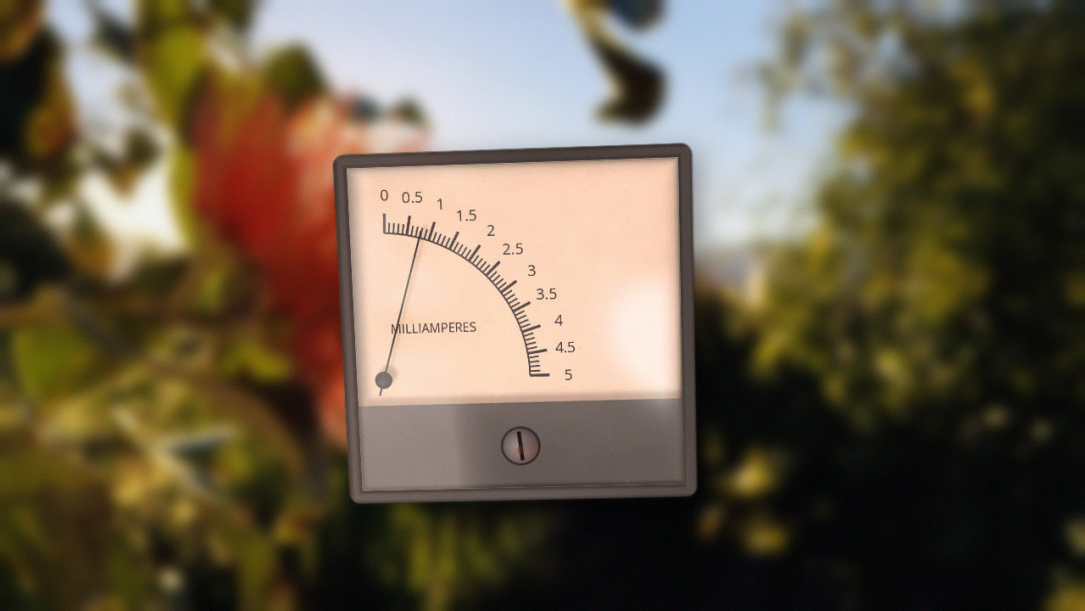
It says 0.8; mA
